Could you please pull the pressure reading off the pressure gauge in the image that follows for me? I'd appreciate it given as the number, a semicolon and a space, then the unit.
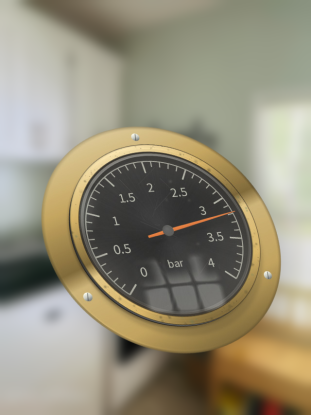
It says 3.2; bar
